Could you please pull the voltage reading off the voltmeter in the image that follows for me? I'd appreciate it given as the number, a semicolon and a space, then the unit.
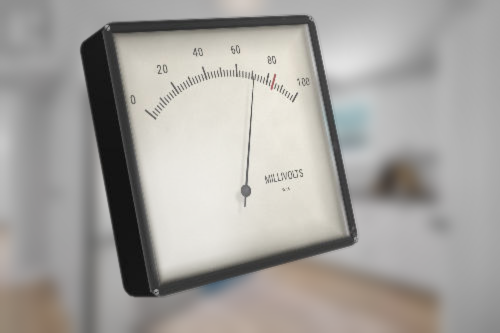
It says 70; mV
